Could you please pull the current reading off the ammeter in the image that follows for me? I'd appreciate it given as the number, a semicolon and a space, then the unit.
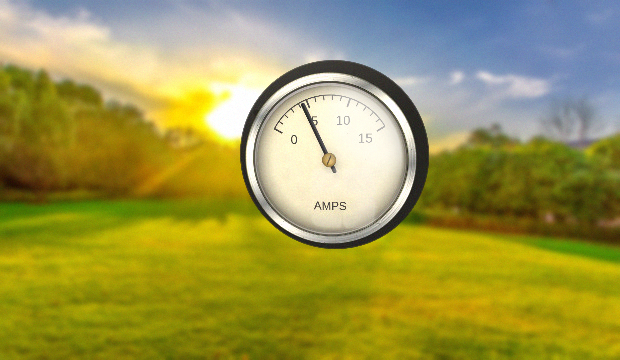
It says 4.5; A
